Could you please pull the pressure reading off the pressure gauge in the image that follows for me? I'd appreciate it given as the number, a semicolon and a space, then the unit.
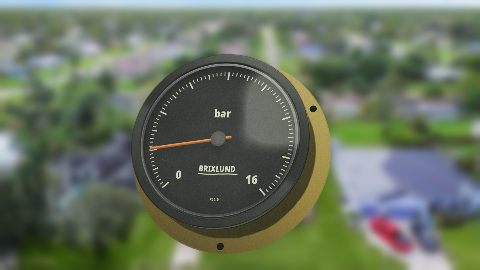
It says 2; bar
